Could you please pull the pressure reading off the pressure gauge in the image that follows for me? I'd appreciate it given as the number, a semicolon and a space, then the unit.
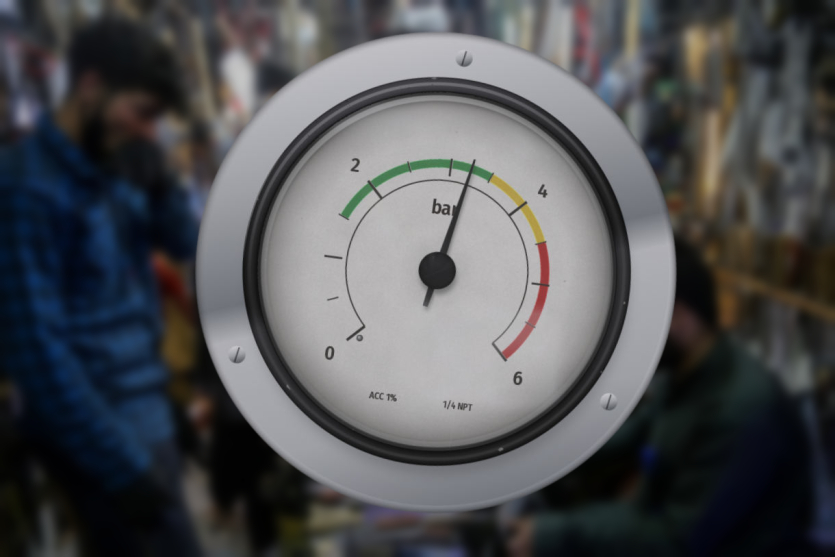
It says 3.25; bar
